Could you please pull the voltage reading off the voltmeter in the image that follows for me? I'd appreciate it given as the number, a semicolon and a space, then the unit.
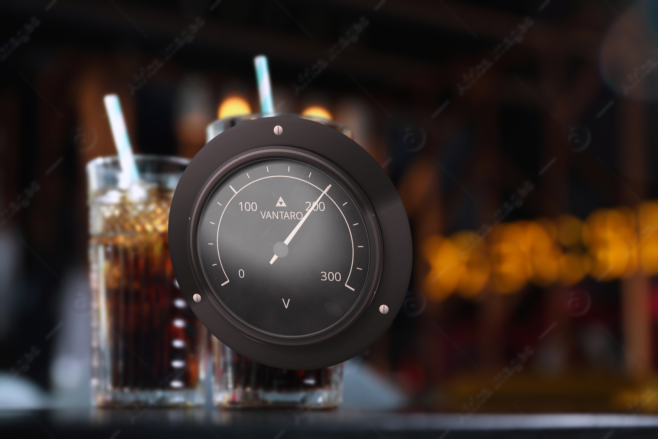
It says 200; V
